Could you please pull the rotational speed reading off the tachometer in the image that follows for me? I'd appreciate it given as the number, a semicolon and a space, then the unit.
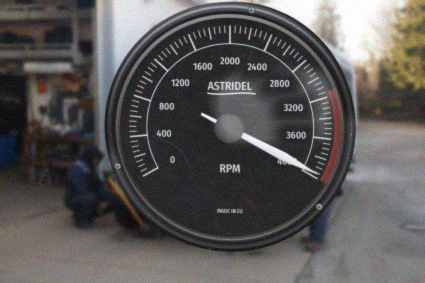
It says 3950; rpm
